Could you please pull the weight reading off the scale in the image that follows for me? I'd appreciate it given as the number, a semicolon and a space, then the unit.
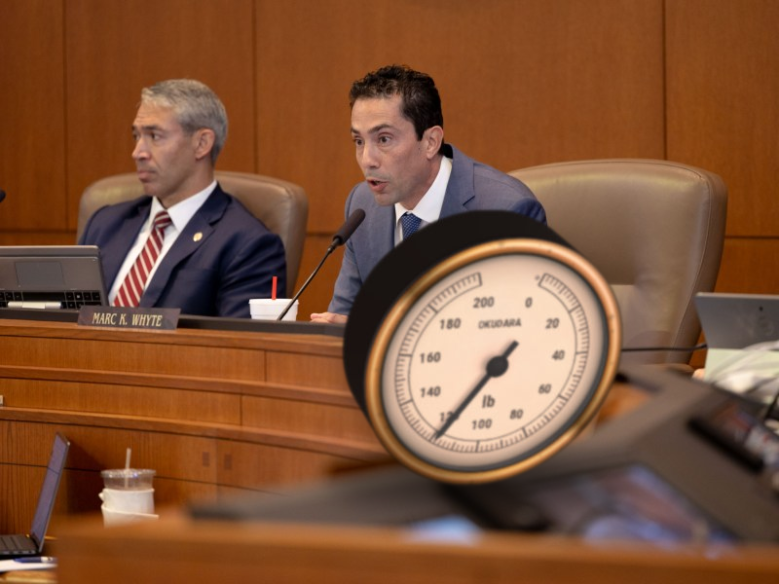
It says 120; lb
